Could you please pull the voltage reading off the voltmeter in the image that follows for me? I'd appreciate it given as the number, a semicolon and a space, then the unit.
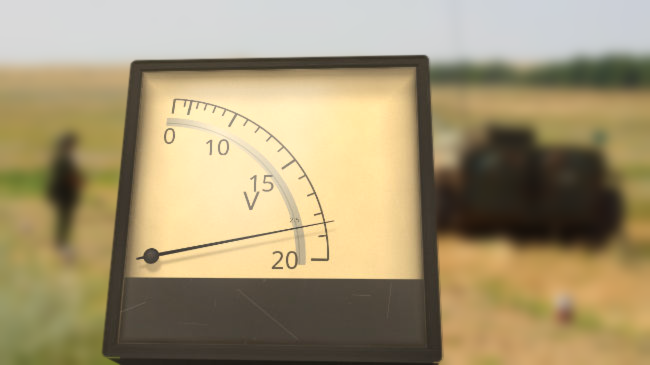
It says 18.5; V
